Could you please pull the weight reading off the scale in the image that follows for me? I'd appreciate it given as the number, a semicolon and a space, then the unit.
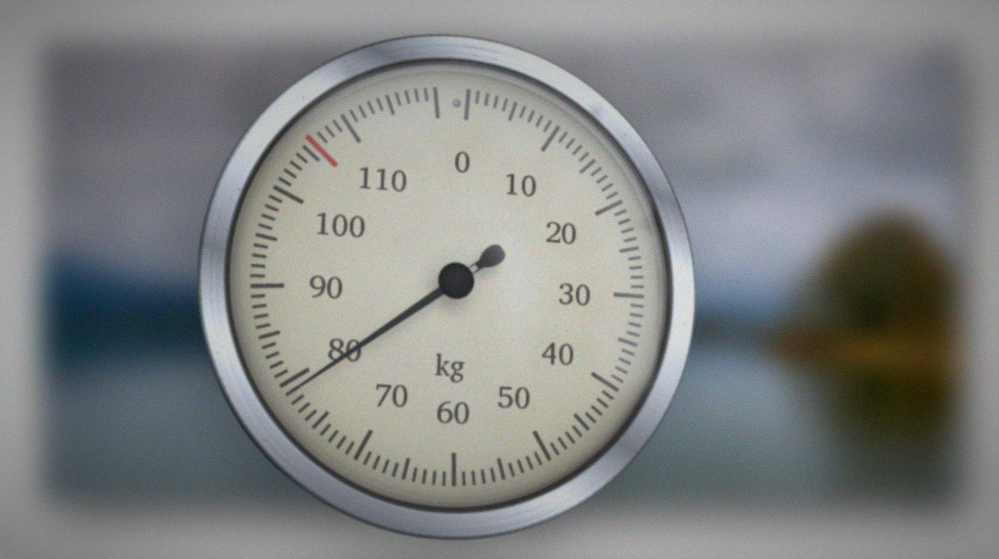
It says 79; kg
